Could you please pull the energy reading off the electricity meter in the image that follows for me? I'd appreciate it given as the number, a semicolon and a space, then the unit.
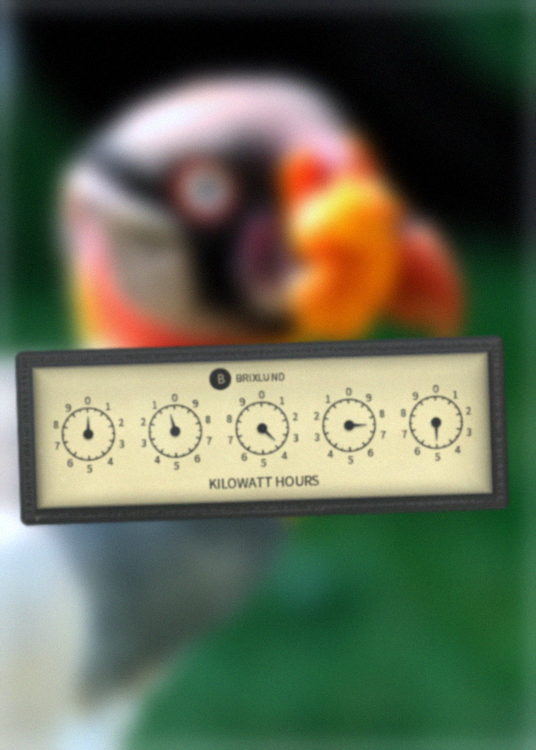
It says 375; kWh
